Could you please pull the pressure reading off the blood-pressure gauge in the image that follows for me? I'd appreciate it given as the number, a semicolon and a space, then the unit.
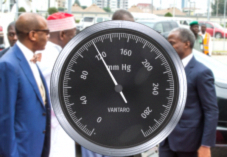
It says 120; mmHg
